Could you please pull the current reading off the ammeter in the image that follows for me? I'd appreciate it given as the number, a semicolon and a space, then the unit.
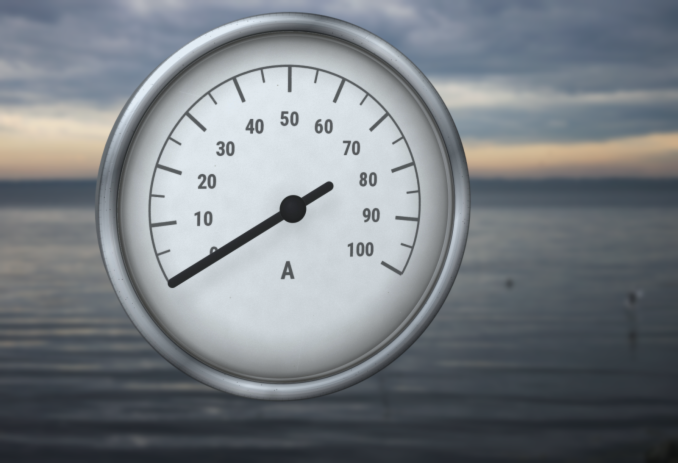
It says 0; A
